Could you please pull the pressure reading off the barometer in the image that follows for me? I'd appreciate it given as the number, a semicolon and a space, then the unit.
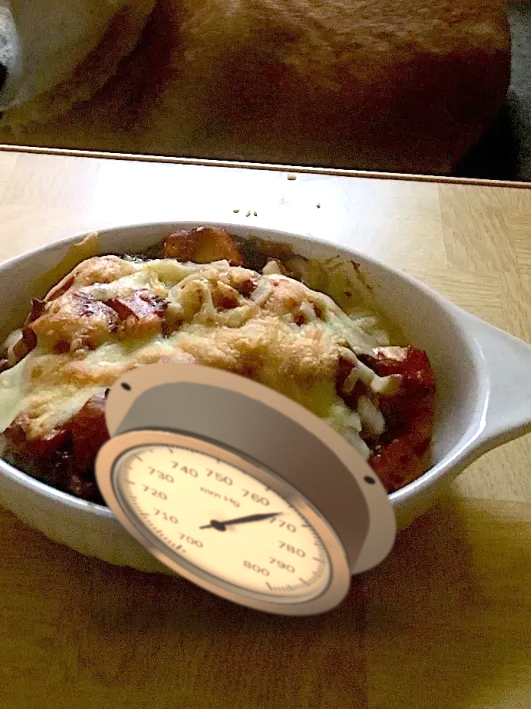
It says 765; mmHg
